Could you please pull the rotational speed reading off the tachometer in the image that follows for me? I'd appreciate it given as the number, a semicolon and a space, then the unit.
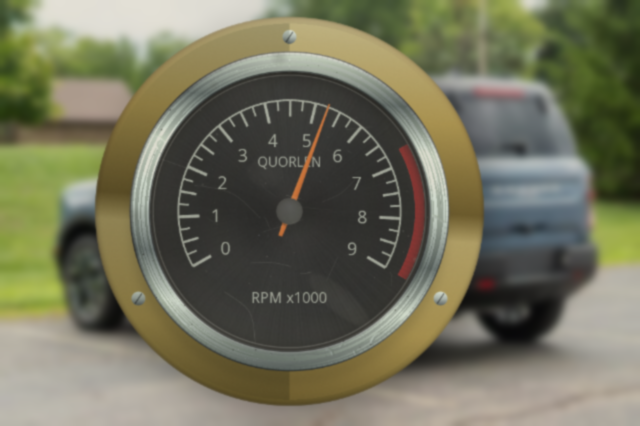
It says 5250; rpm
